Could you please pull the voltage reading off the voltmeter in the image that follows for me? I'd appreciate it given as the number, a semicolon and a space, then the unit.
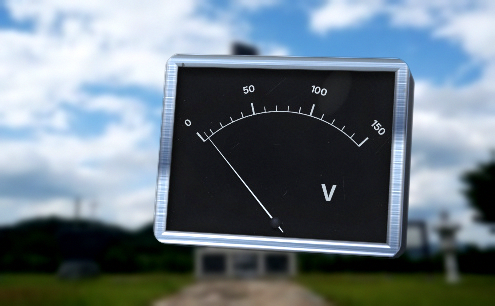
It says 5; V
